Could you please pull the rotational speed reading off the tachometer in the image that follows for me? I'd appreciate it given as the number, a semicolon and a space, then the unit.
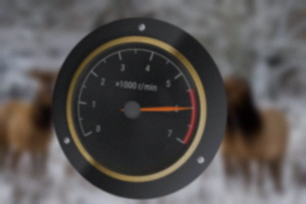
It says 6000; rpm
